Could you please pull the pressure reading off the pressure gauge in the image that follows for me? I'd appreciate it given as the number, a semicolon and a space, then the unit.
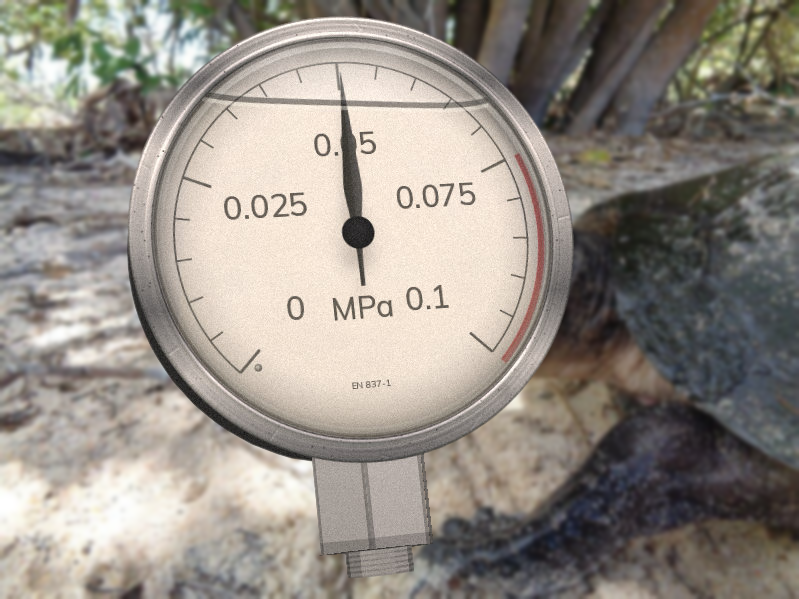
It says 0.05; MPa
